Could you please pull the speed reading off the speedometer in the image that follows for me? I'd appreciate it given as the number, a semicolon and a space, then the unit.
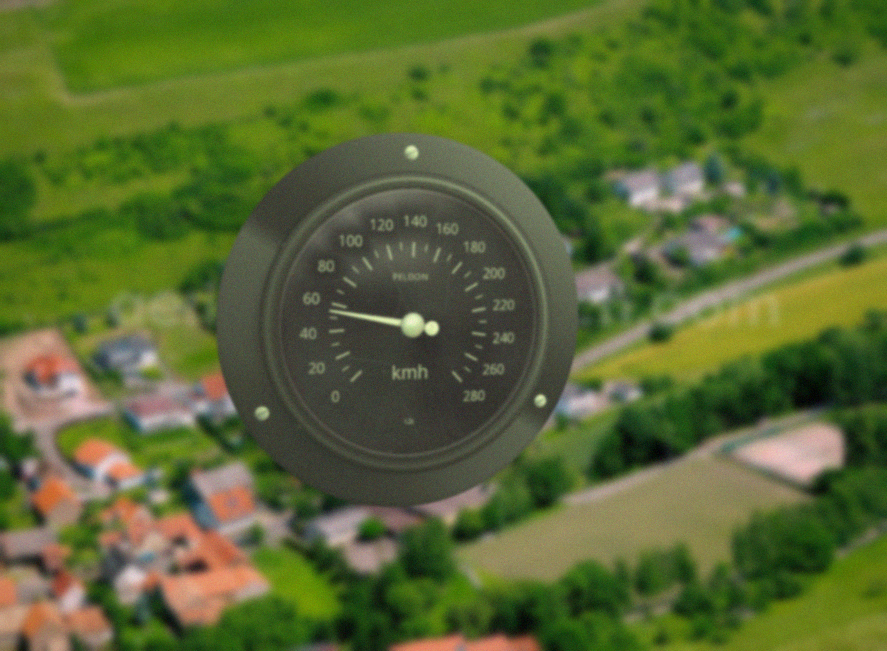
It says 55; km/h
